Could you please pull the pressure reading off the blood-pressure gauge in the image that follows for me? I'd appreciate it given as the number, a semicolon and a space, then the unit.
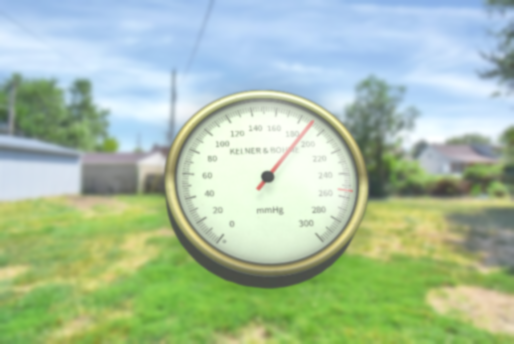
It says 190; mmHg
